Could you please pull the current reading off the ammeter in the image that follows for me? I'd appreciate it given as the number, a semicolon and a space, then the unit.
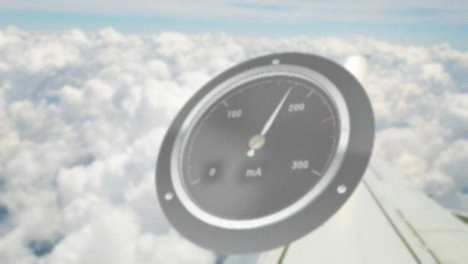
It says 180; mA
